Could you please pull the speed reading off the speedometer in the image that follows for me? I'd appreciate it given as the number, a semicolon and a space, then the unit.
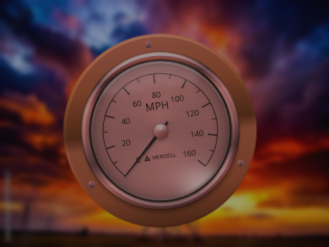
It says 0; mph
